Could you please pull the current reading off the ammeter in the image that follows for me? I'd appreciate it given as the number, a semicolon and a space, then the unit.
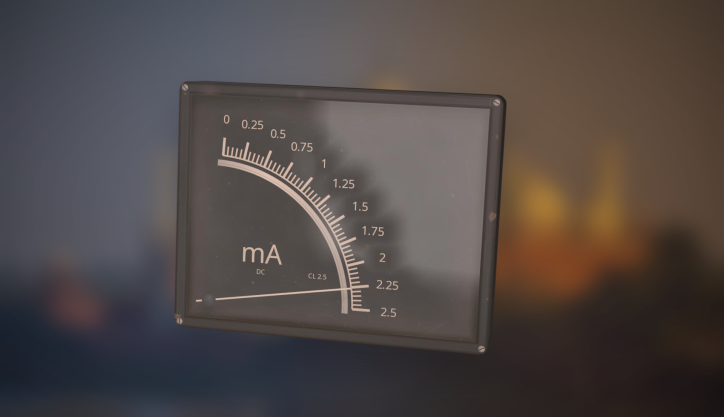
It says 2.25; mA
